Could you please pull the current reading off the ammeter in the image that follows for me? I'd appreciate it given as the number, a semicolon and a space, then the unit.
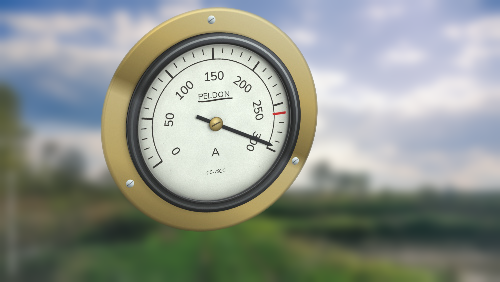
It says 295; A
